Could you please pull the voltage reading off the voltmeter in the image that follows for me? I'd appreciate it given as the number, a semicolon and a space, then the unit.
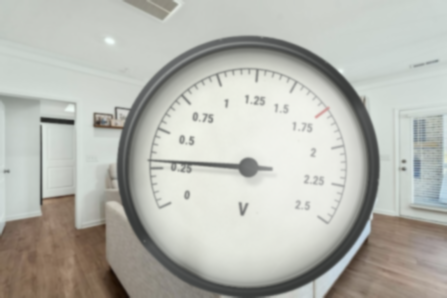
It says 0.3; V
